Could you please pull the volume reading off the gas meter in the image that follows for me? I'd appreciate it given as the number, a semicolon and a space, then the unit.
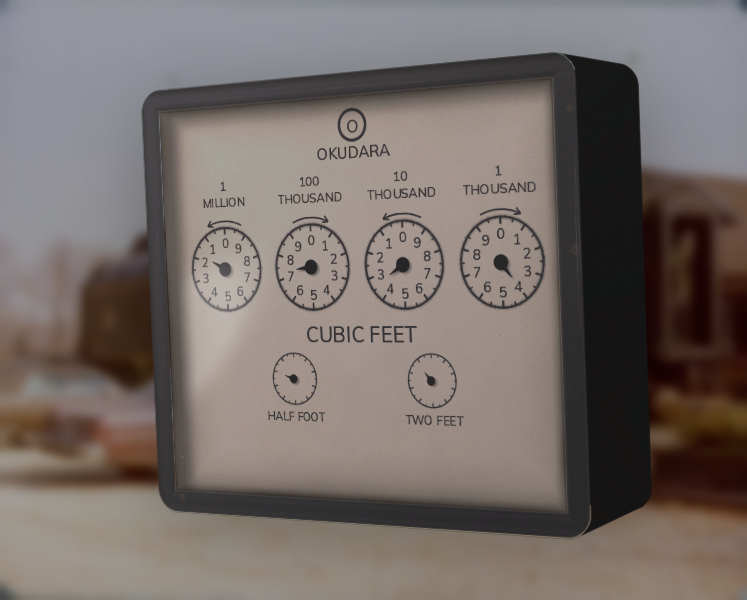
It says 173400; ft³
